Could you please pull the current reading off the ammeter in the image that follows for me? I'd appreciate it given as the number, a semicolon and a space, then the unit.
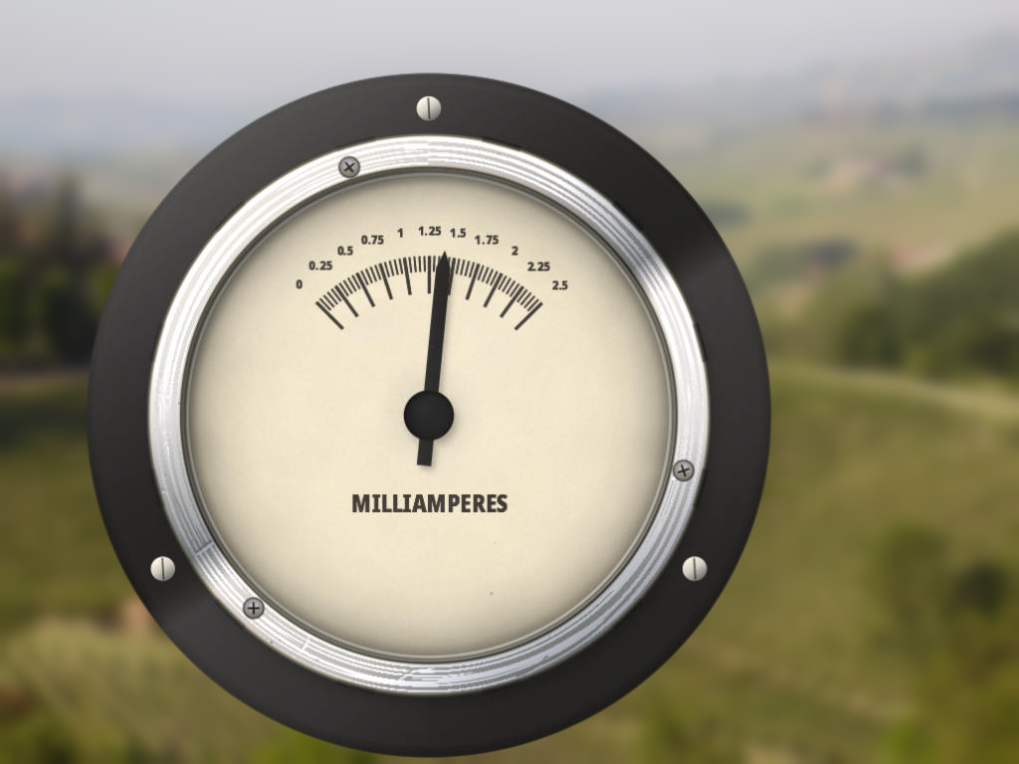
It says 1.4; mA
